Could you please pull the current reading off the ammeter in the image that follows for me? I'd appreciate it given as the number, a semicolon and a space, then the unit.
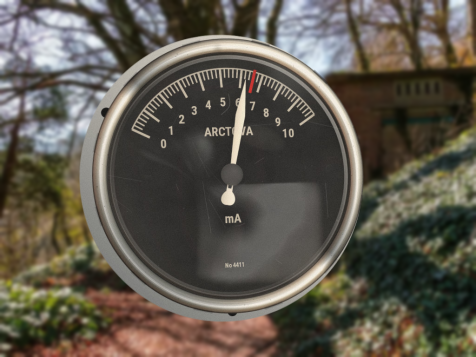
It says 6.2; mA
